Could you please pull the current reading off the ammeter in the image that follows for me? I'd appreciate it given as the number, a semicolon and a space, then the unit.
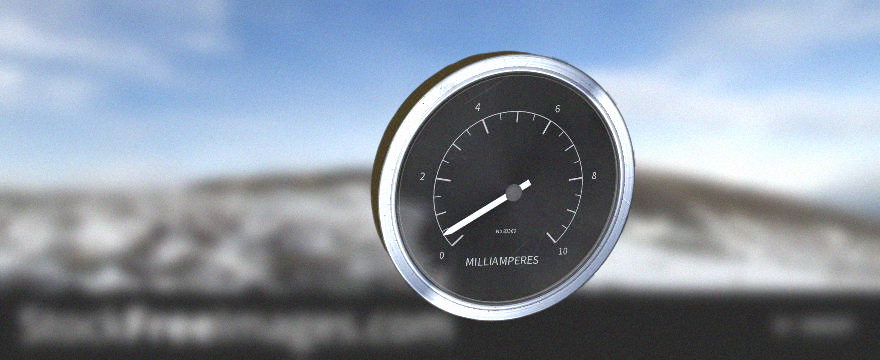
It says 0.5; mA
